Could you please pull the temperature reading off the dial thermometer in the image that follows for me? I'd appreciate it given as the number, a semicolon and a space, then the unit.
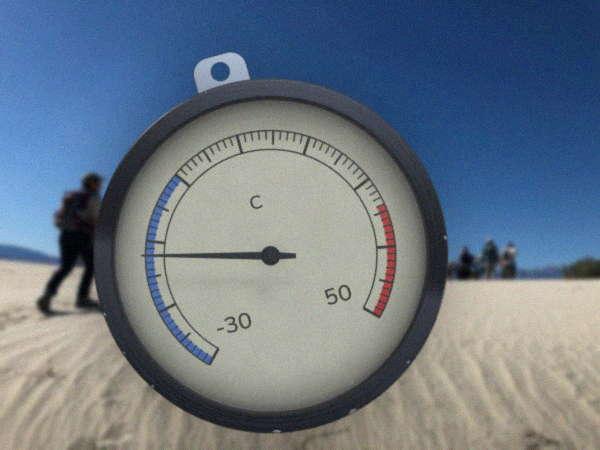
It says -12; °C
